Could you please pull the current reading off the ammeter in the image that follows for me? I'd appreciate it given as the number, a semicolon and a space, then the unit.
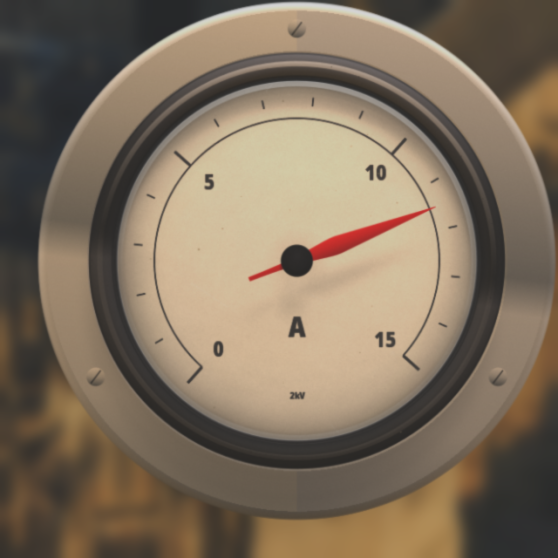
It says 11.5; A
